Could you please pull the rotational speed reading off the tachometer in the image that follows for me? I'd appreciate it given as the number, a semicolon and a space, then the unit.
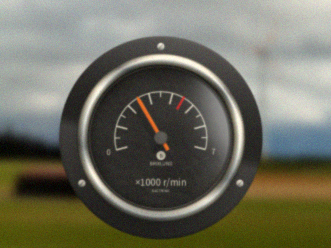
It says 2500; rpm
